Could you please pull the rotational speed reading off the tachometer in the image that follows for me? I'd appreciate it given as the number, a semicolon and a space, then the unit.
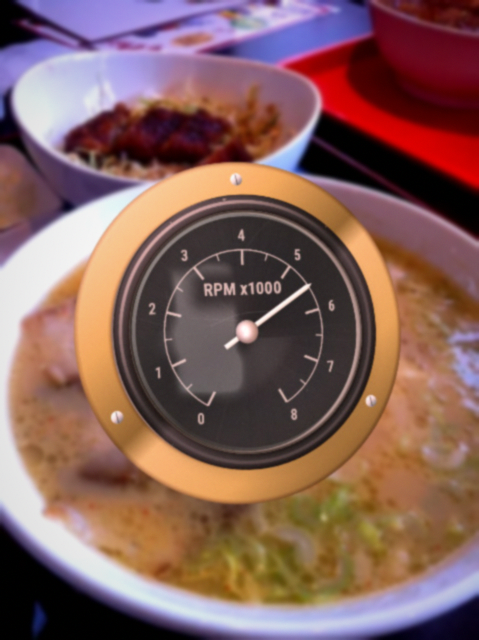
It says 5500; rpm
